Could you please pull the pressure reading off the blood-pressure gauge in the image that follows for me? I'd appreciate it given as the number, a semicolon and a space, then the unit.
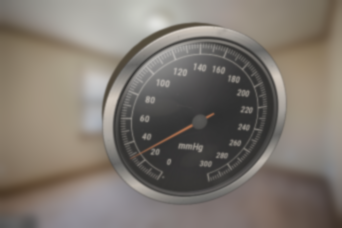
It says 30; mmHg
